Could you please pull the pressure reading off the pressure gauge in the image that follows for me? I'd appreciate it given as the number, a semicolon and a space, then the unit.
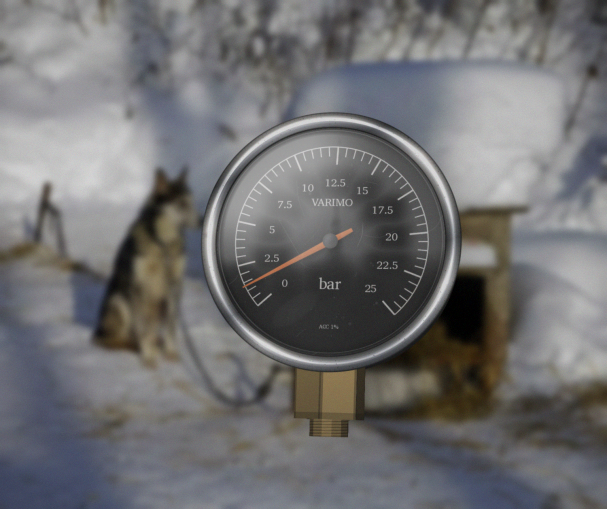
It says 1.25; bar
